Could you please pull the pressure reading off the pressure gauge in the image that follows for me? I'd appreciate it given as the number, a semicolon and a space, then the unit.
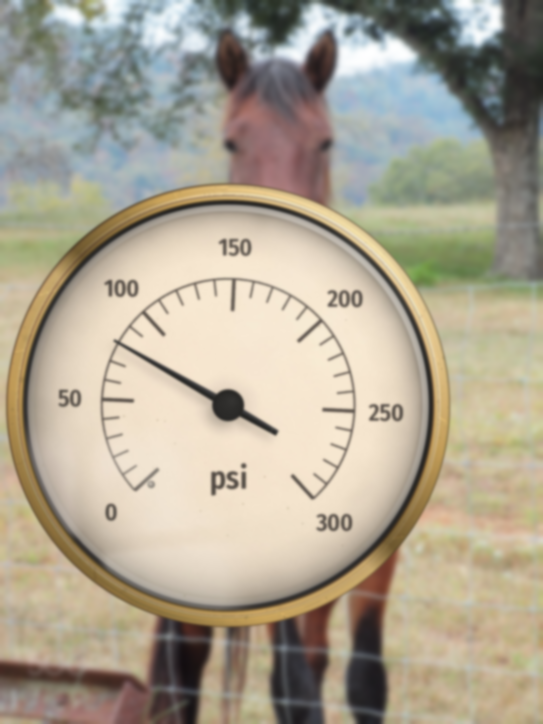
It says 80; psi
